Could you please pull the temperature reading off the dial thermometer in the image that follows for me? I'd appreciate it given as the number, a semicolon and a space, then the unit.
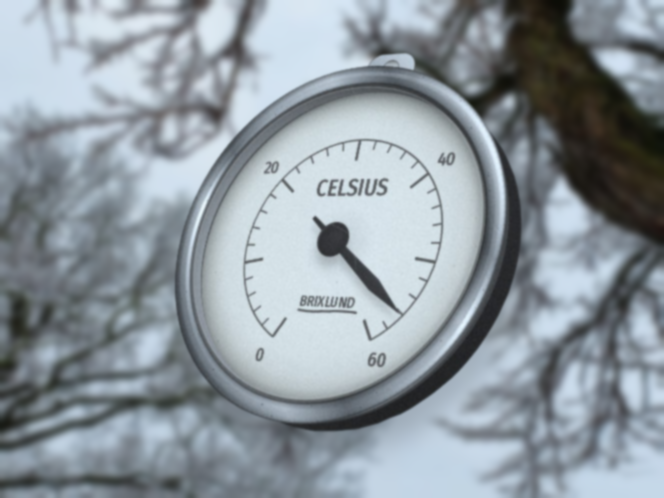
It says 56; °C
